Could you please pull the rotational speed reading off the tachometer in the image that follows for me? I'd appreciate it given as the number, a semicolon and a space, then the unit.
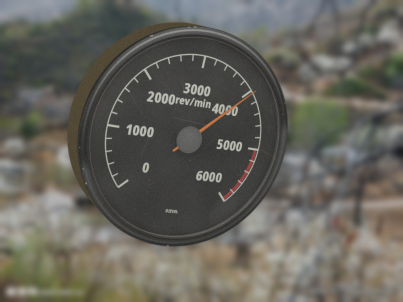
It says 4000; rpm
